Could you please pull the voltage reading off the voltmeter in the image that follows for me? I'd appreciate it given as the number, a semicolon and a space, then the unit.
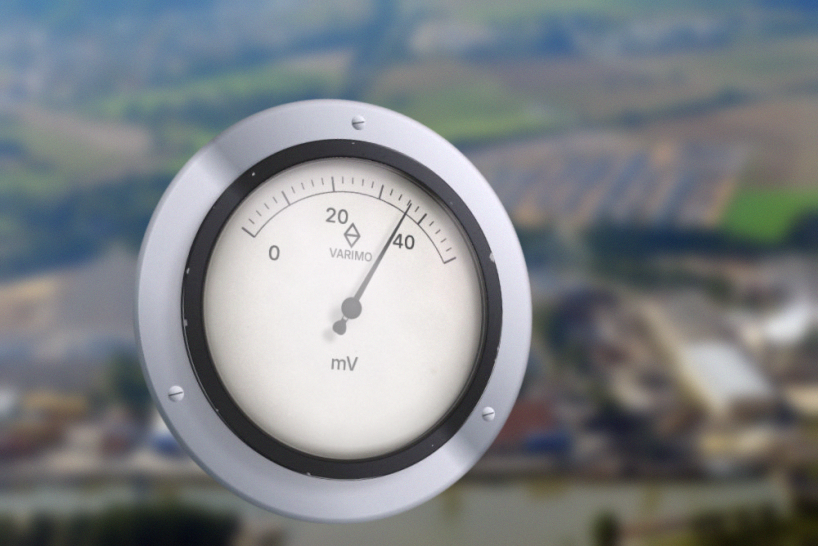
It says 36; mV
